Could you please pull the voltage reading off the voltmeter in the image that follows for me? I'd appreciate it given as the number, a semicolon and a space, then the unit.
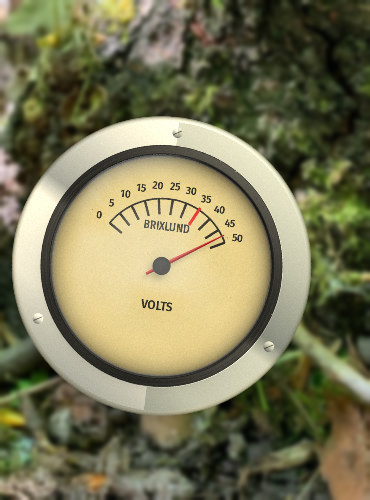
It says 47.5; V
